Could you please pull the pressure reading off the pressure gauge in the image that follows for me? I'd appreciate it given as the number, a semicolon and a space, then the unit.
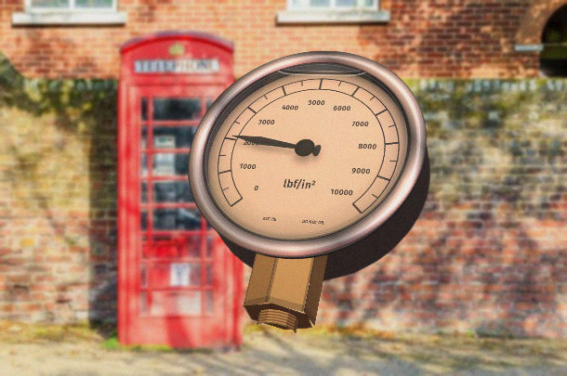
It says 2000; psi
